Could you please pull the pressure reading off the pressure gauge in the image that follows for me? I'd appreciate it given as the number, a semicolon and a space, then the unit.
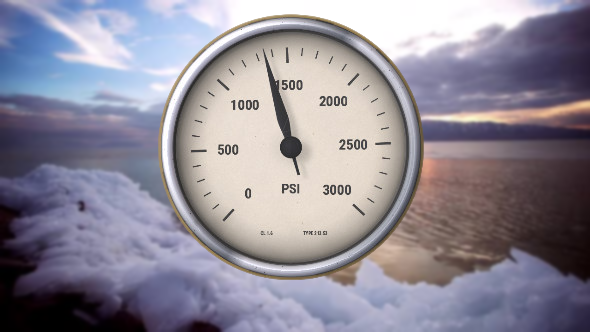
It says 1350; psi
